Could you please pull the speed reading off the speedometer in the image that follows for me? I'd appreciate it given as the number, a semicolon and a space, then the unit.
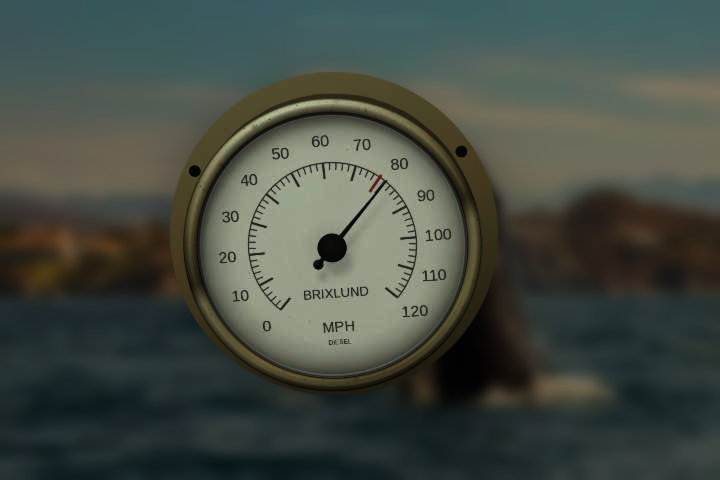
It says 80; mph
